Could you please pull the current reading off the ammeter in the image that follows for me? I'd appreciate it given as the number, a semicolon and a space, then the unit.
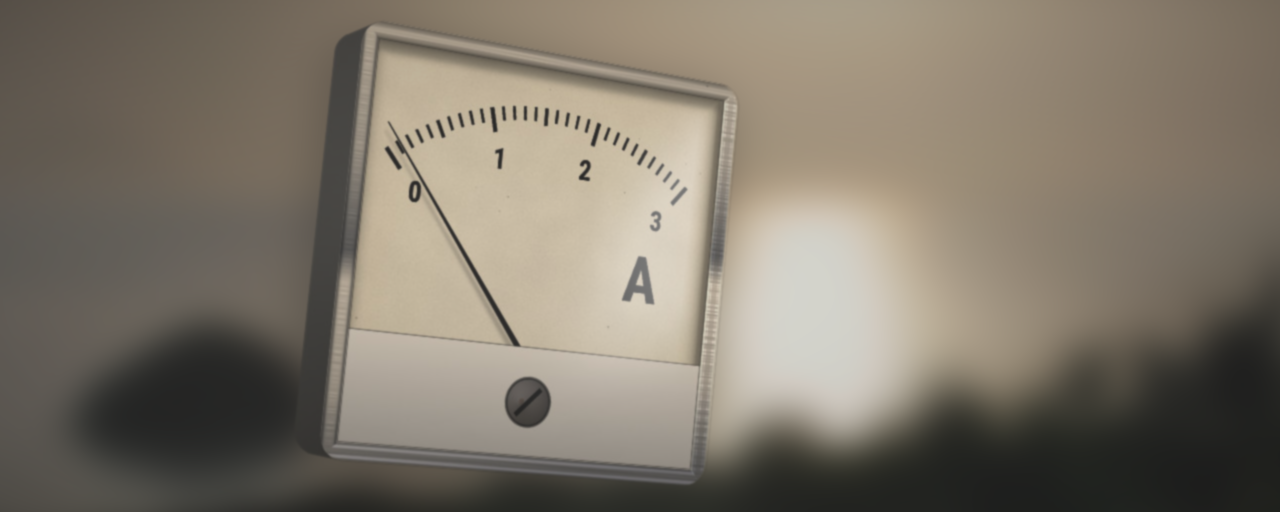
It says 0.1; A
